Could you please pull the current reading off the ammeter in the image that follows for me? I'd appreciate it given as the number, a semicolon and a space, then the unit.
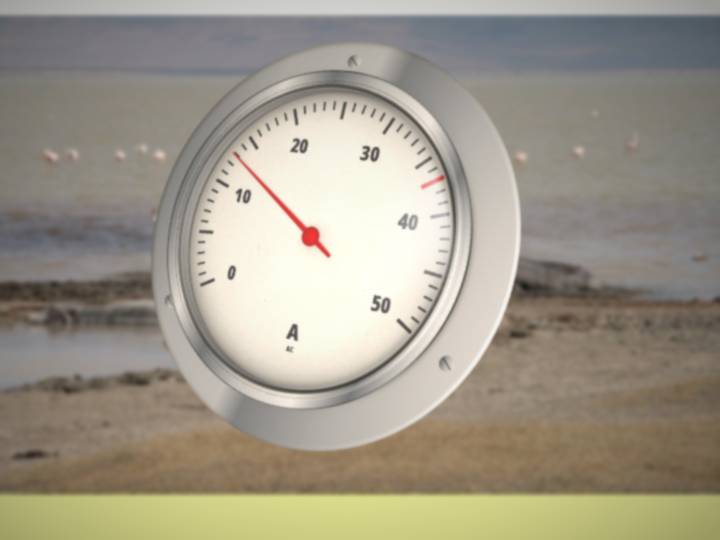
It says 13; A
